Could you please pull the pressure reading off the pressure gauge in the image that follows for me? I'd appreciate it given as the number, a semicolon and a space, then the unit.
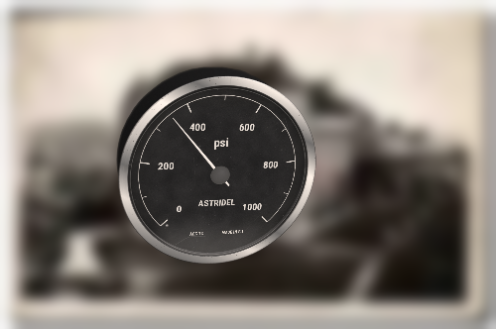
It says 350; psi
